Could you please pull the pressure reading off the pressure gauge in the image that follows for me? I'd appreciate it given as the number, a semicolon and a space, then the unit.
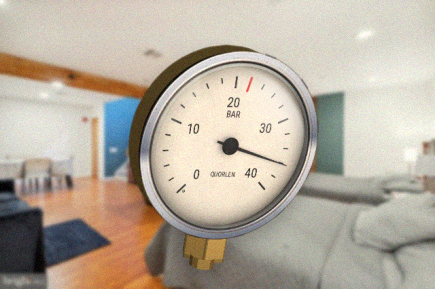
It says 36; bar
